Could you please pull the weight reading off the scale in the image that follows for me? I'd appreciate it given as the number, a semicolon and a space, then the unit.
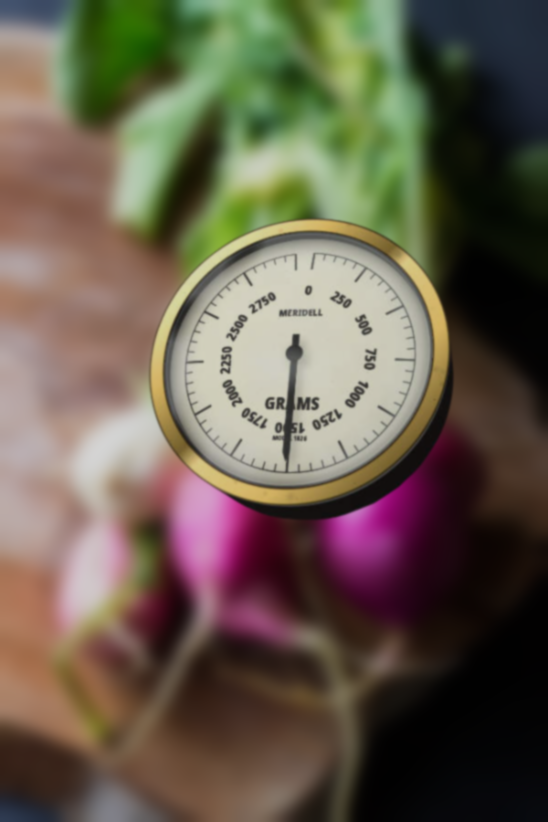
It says 1500; g
